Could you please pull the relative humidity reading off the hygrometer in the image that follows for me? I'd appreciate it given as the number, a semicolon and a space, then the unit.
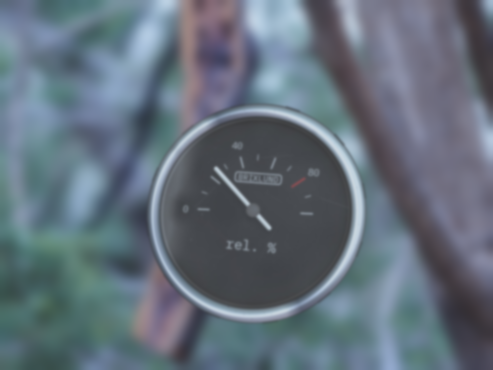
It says 25; %
